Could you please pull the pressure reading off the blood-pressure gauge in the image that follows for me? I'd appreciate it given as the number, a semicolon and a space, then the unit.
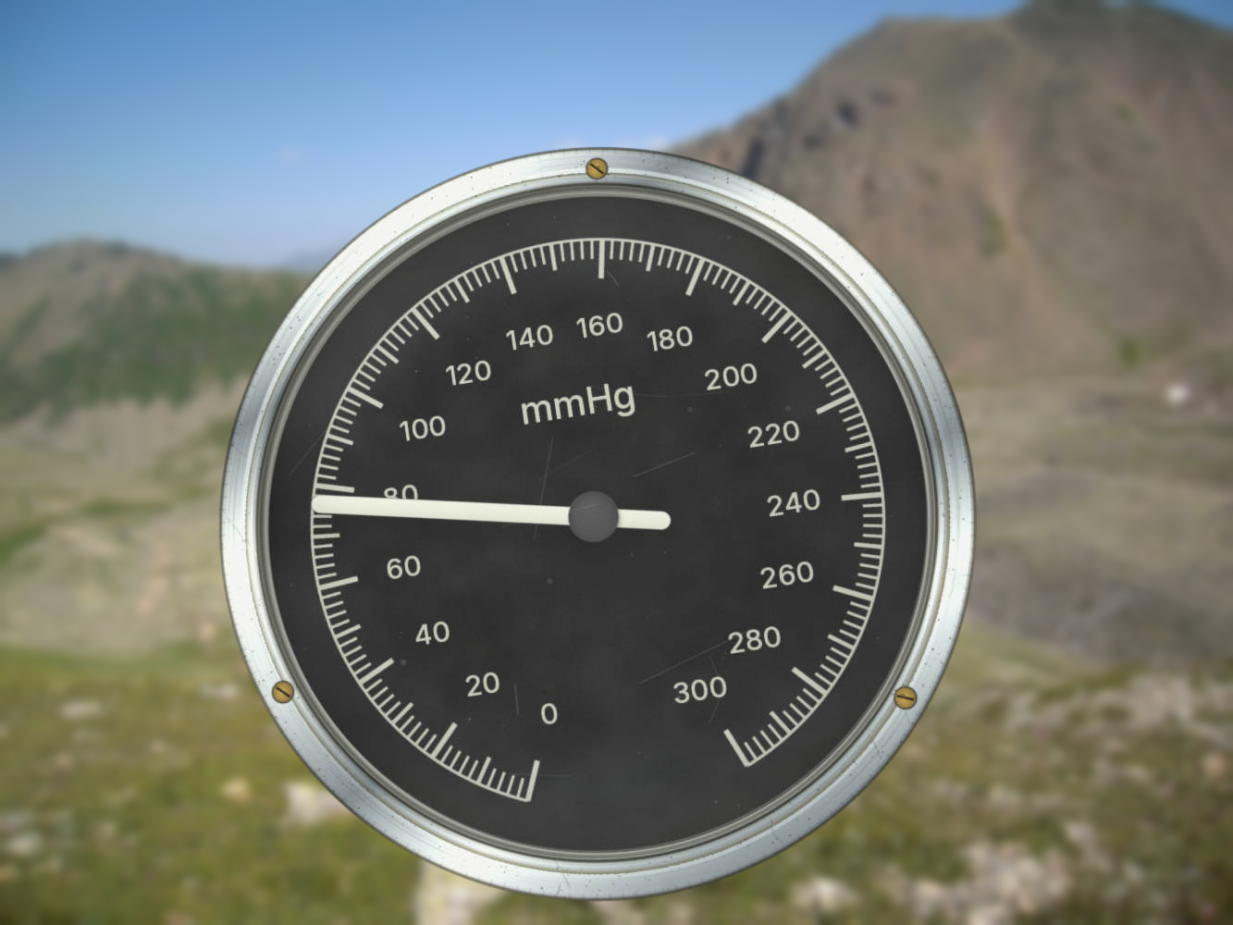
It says 76; mmHg
